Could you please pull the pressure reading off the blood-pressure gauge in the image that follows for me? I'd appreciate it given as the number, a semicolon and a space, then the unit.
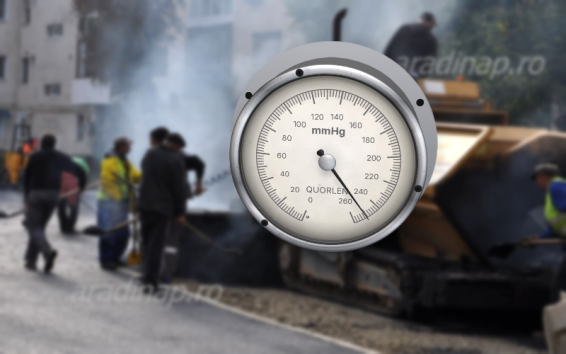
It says 250; mmHg
